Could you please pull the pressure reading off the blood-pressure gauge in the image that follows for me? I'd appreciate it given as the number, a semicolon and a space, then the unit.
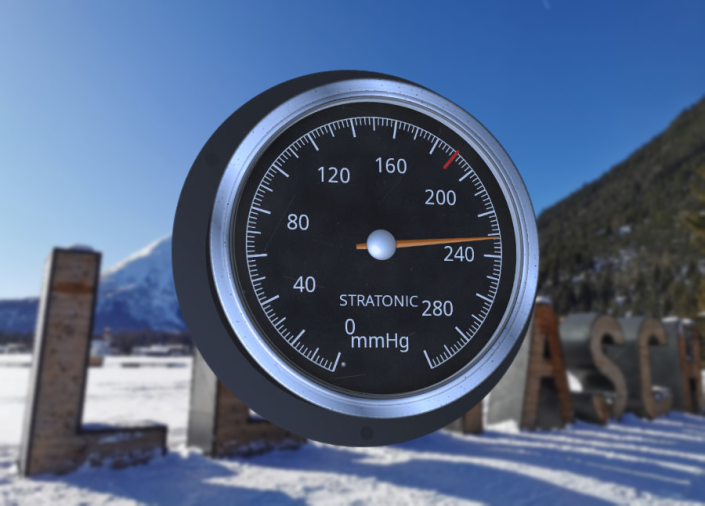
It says 232; mmHg
